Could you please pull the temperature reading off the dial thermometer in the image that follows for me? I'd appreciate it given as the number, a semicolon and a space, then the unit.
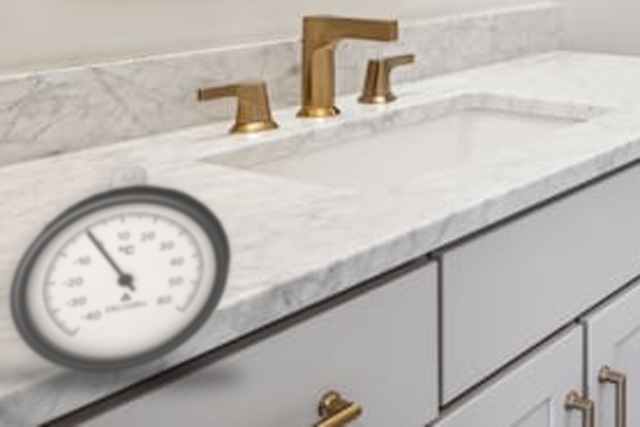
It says 0; °C
